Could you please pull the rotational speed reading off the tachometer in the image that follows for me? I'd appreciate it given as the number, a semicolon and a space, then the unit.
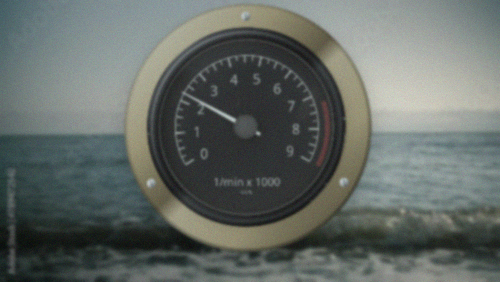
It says 2250; rpm
